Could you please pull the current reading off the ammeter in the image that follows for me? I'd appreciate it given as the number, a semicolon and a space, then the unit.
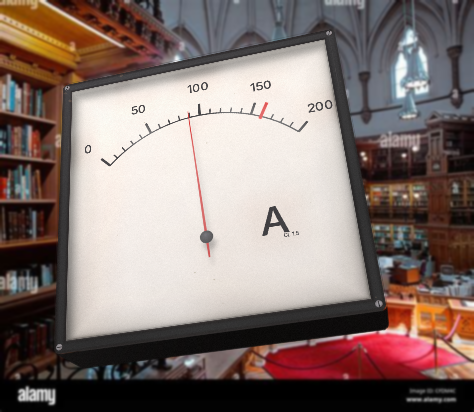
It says 90; A
